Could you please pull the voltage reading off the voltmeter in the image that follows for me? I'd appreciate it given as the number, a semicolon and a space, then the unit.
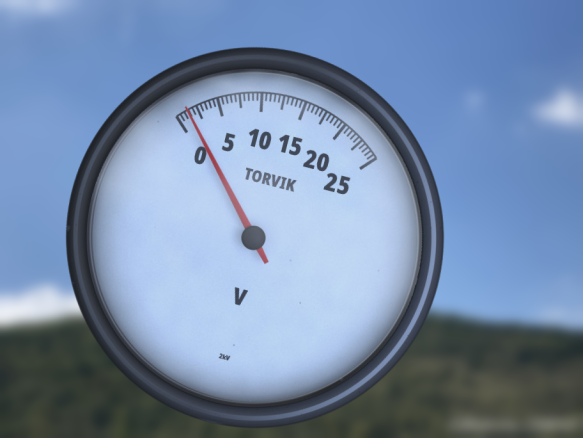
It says 1.5; V
